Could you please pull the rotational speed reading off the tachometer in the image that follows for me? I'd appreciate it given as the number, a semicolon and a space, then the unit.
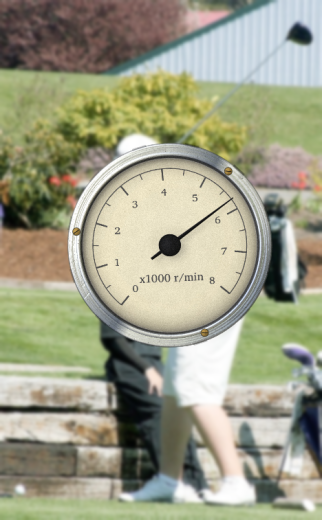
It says 5750; rpm
